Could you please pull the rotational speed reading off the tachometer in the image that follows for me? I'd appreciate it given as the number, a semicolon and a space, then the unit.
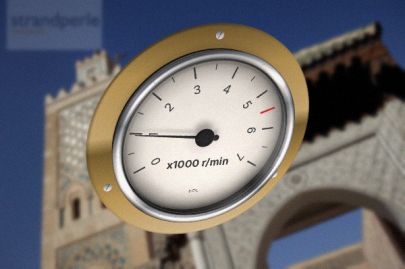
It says 1000; rpm
